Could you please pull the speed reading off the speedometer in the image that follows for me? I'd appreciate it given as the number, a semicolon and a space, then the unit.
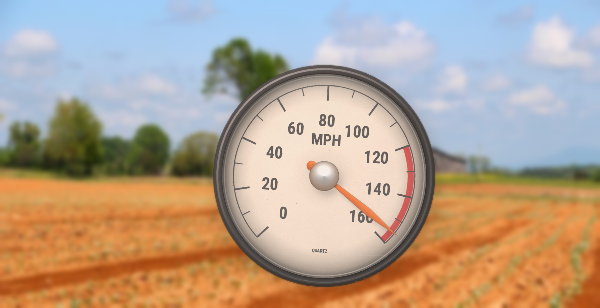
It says 155; mph
